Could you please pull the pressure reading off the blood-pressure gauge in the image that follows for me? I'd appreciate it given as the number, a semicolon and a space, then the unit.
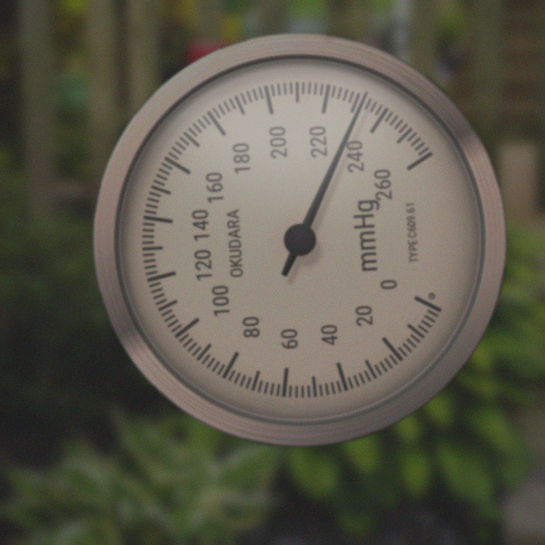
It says 232; mmHg
